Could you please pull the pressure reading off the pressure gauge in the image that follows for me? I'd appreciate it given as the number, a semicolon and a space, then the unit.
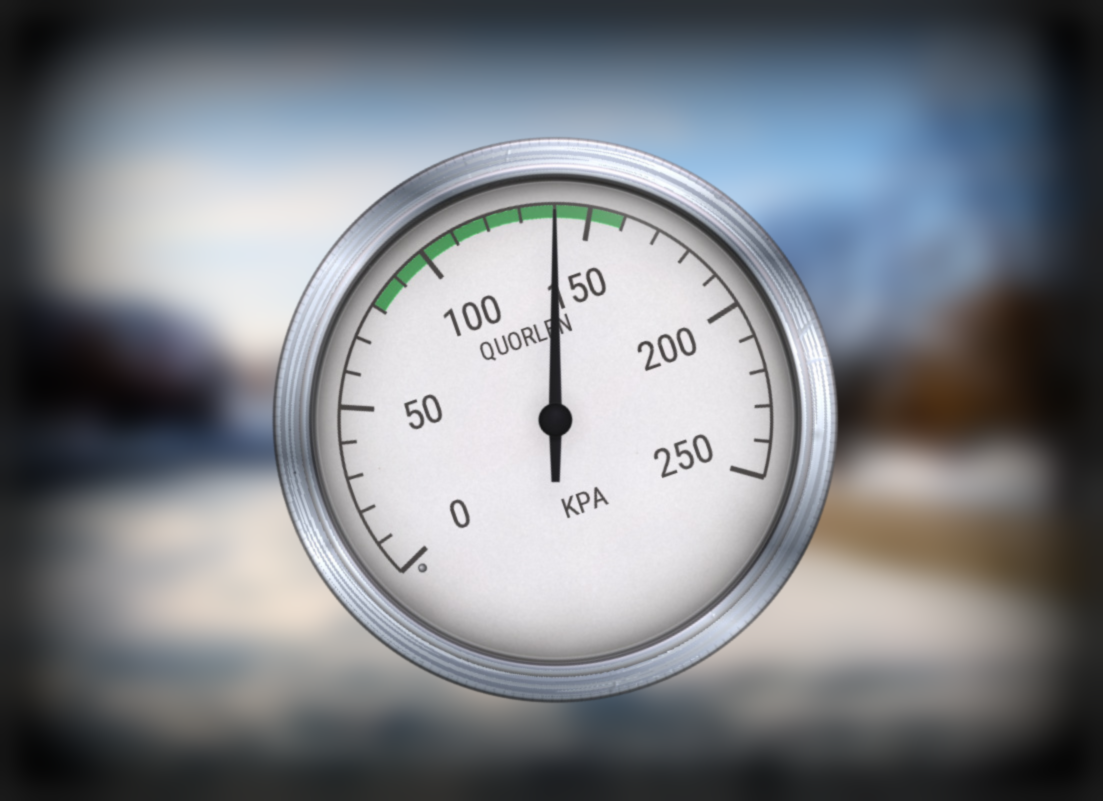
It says 140; kPa
